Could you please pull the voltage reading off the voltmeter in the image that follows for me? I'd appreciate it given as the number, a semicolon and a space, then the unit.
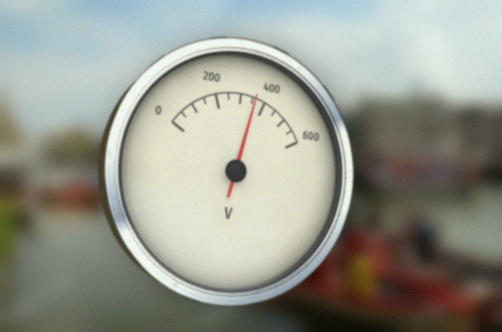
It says 350; V
